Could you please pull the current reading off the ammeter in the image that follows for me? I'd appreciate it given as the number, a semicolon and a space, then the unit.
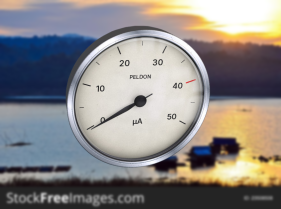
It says 0; µA
